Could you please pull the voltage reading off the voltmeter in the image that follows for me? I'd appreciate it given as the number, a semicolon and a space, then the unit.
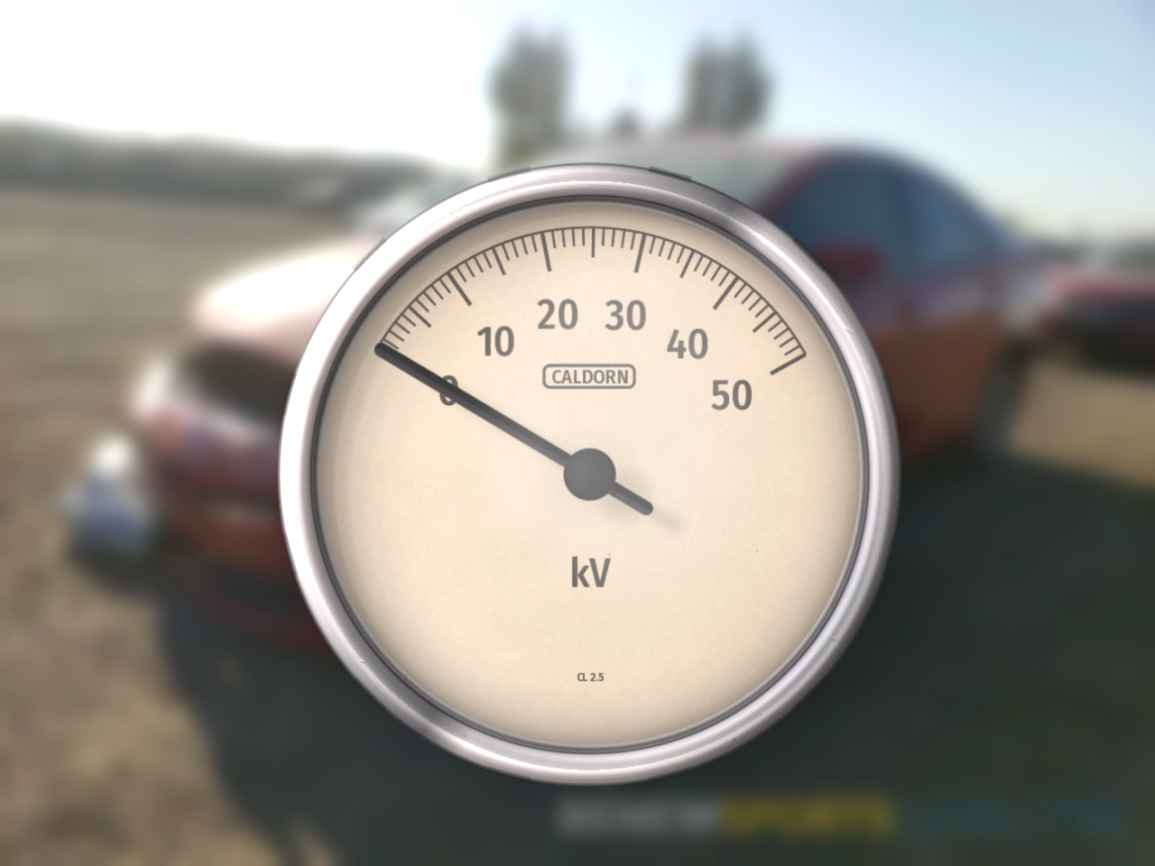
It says 0; kV
